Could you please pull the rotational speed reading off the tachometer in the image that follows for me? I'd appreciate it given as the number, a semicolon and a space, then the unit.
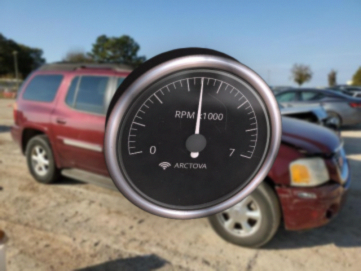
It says 3400; rpm
